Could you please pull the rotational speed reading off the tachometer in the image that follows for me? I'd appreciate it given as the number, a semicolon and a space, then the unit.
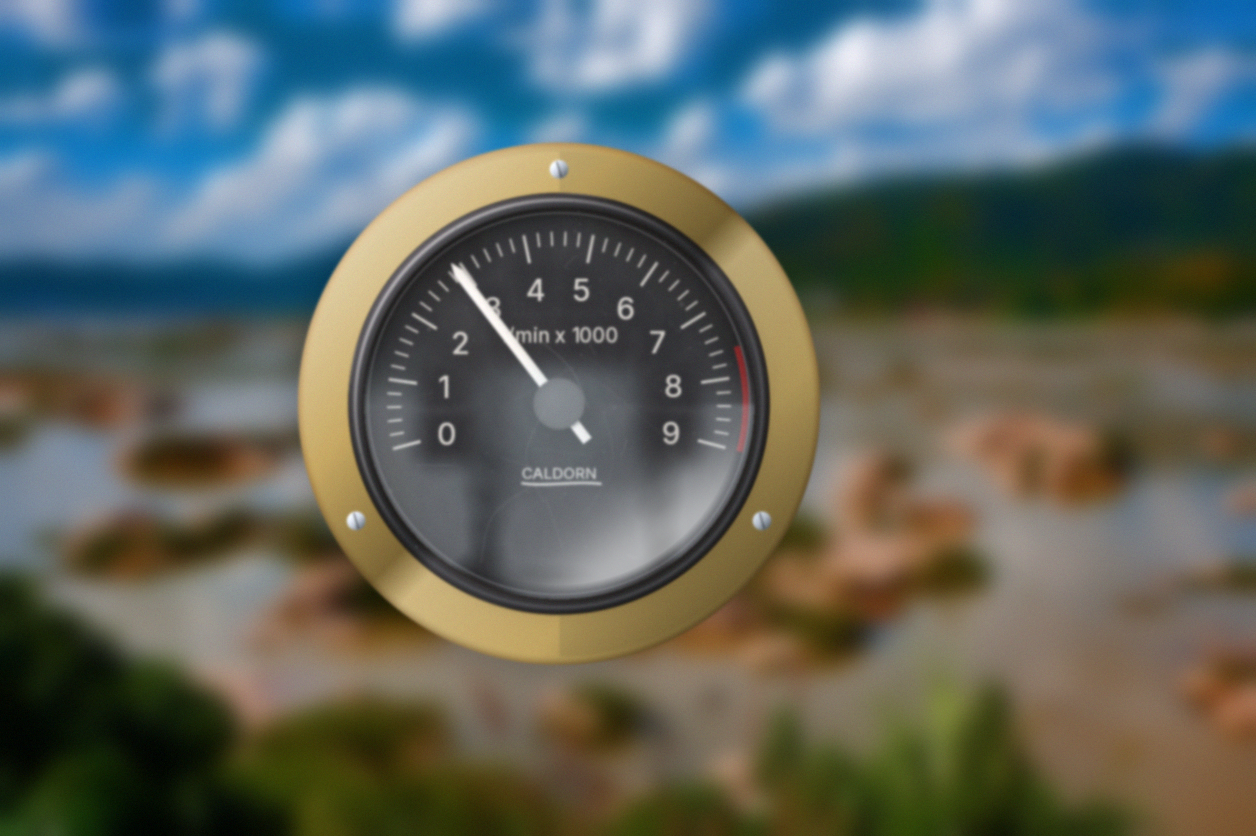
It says 2900; rpm
